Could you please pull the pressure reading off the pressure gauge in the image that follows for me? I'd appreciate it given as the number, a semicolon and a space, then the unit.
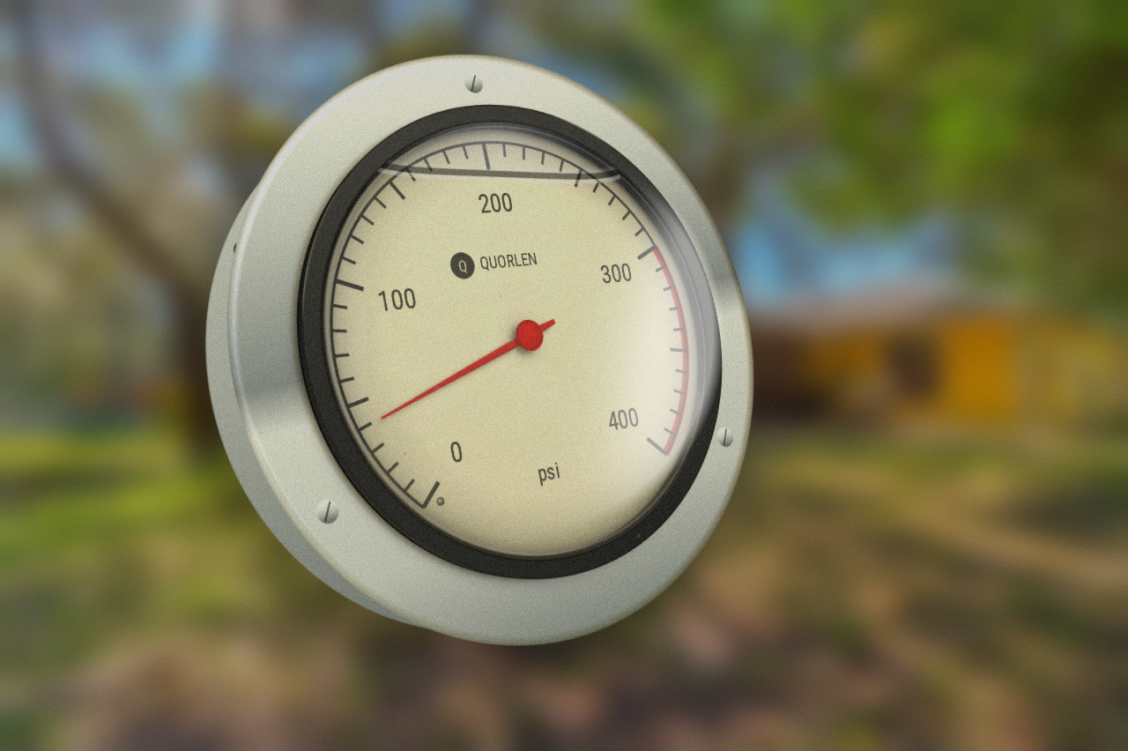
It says 40; psi
